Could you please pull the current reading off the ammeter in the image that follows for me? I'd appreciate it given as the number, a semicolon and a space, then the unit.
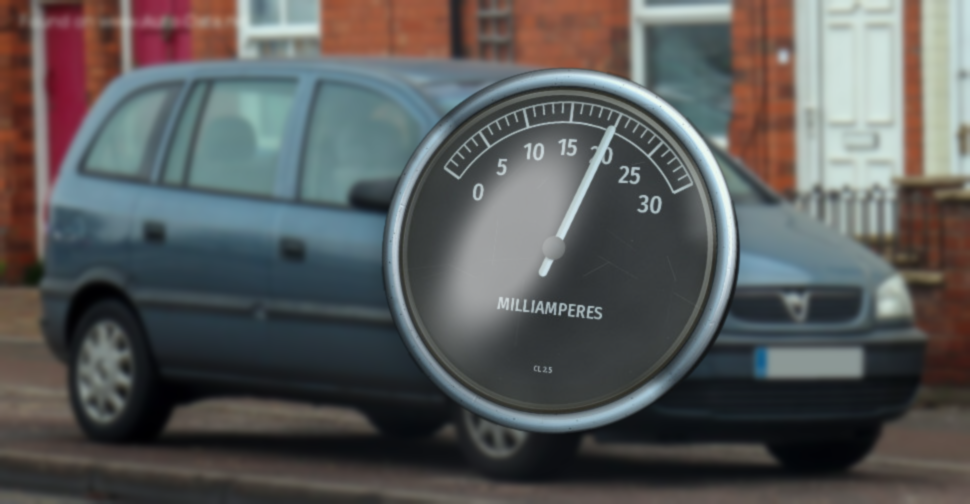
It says 20; mA
